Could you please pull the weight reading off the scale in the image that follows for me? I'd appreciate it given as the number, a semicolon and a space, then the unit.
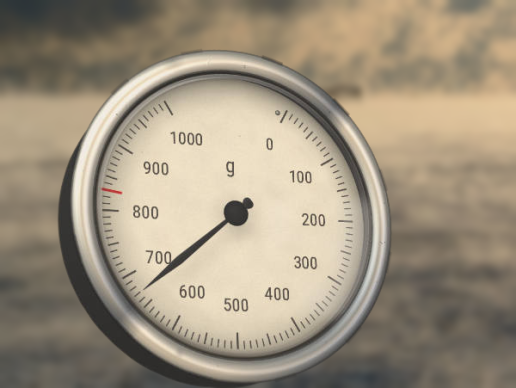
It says 670; g
